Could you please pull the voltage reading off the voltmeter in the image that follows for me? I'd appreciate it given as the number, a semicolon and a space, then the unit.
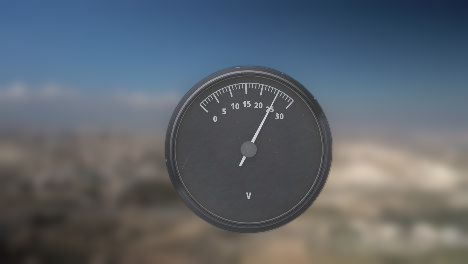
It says 25; V
